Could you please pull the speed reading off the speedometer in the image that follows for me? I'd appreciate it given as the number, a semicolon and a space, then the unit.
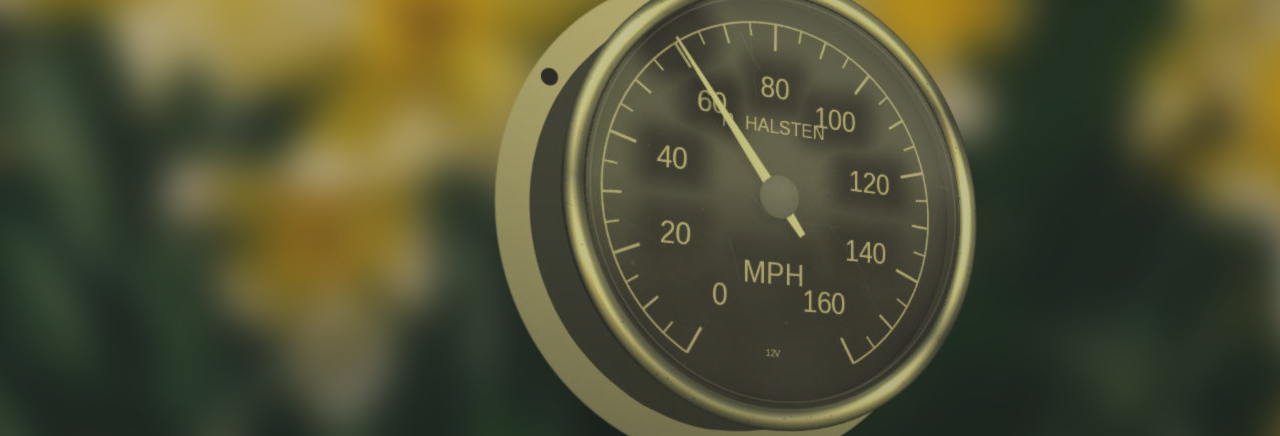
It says 60; mph
